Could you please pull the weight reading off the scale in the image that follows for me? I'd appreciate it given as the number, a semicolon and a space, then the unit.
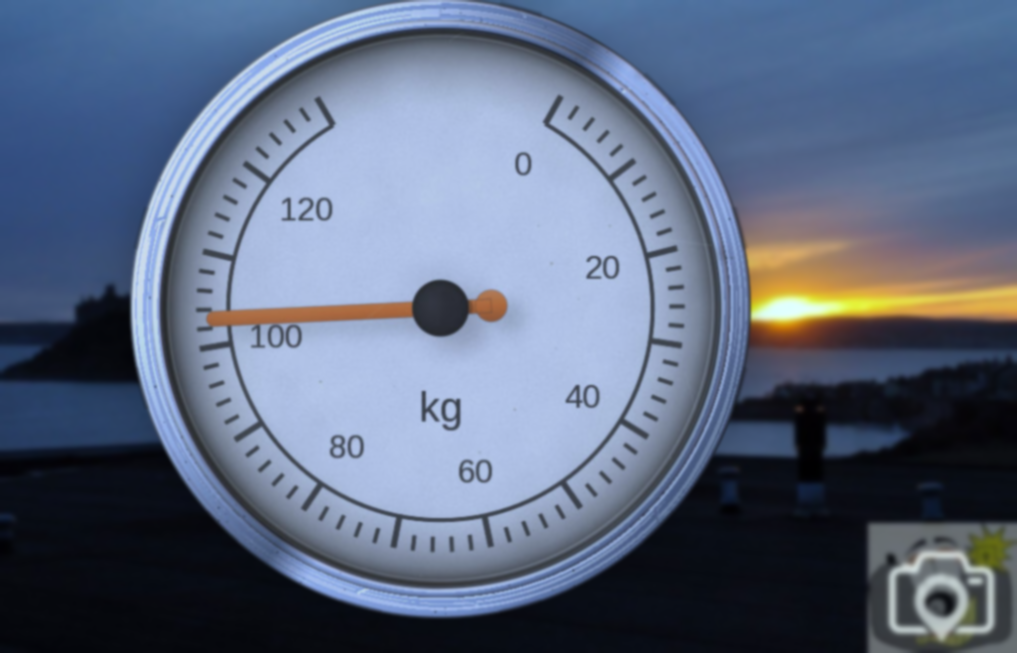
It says 103; kg
